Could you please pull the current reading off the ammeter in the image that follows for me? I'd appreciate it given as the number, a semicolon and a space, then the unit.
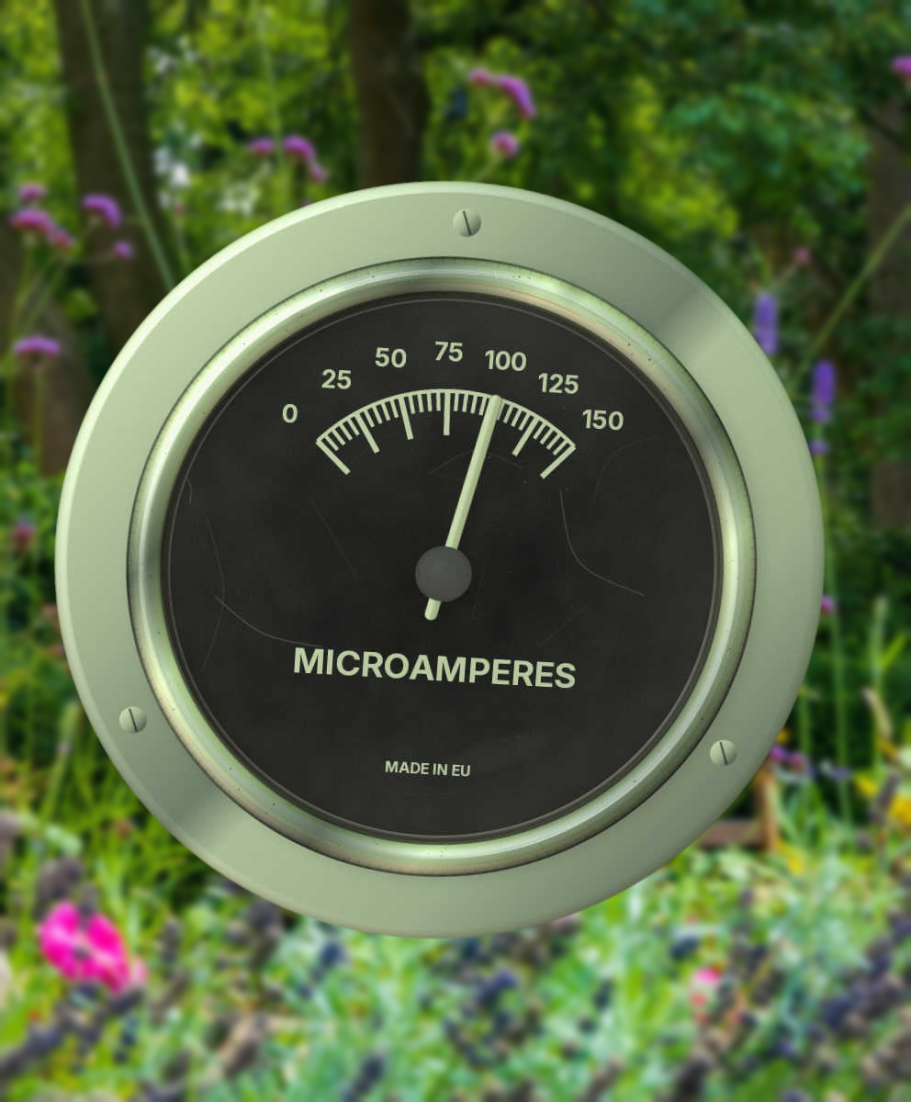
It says 100; µA
